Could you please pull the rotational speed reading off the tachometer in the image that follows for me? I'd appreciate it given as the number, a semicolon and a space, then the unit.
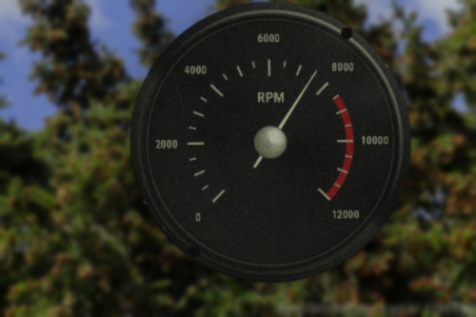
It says 7500; rpm
